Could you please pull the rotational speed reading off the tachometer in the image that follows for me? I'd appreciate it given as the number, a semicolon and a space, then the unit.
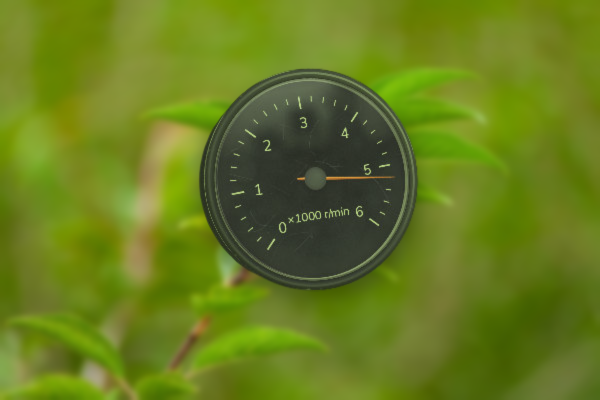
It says 5200; rpm
